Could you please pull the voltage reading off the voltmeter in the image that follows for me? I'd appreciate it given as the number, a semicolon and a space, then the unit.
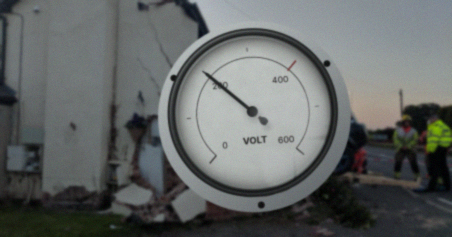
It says 200; V
